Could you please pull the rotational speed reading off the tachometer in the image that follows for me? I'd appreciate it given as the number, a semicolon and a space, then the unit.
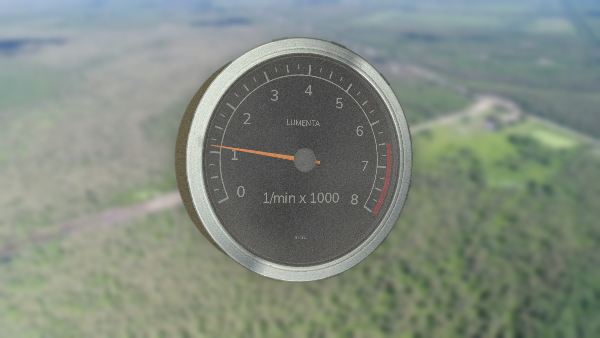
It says 1125; rpm
